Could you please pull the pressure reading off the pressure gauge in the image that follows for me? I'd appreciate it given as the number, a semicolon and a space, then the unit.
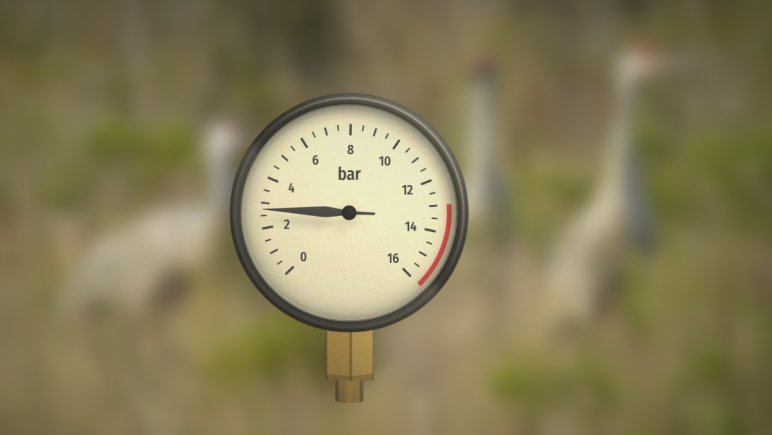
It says 2.75; bar
